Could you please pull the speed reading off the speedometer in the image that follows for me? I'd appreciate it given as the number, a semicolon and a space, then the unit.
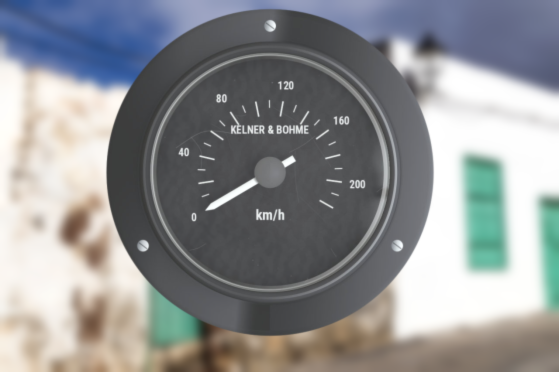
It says 0; km/h
